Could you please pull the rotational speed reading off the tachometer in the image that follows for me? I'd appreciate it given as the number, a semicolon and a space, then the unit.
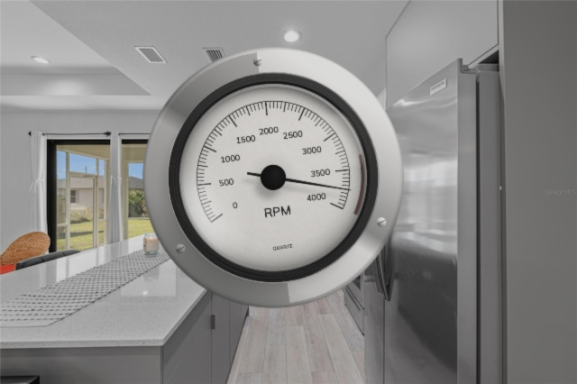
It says 3750; rpm
